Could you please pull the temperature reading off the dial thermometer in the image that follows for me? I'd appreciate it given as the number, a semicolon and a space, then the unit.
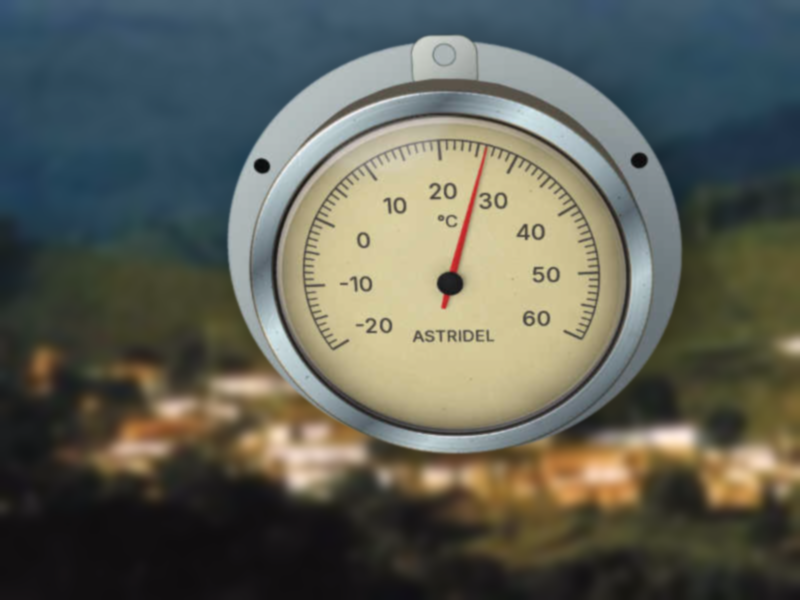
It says 26; °C
